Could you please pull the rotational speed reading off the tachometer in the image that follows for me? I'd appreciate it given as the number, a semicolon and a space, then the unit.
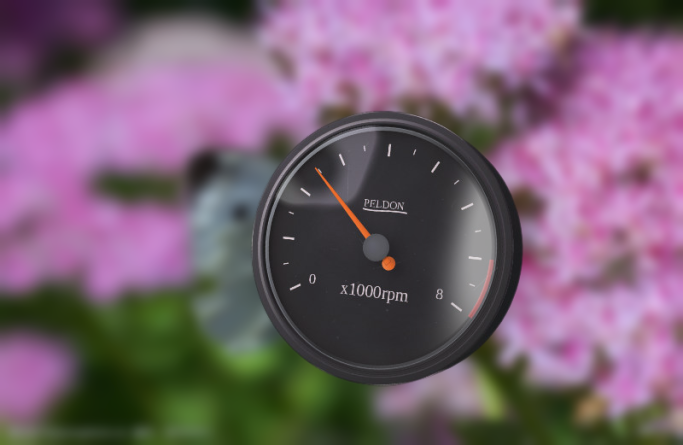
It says 2500; rpm
